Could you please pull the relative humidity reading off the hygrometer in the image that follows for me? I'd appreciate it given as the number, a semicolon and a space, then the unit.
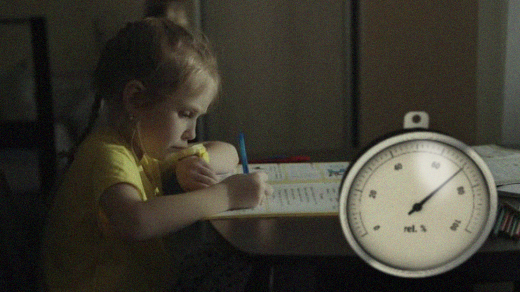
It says 70; %
